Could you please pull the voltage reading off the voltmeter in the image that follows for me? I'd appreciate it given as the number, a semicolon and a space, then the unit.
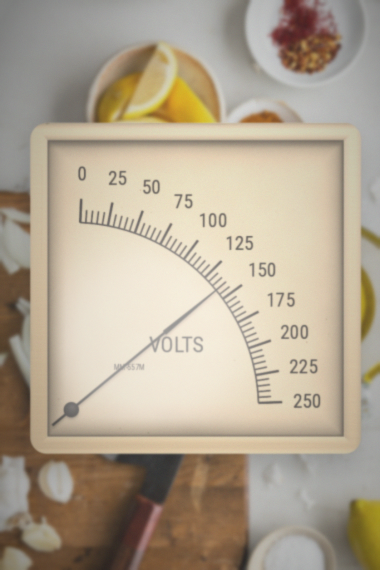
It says 140; V
